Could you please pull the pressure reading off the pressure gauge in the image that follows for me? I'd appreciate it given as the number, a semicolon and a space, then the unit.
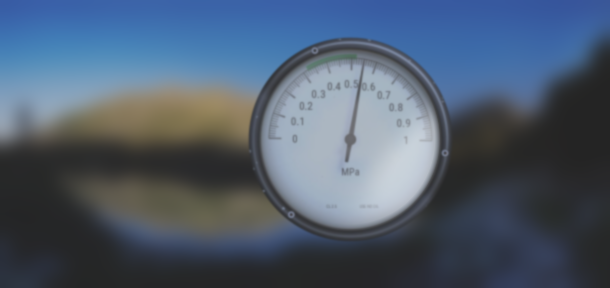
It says 0.55; MPa
